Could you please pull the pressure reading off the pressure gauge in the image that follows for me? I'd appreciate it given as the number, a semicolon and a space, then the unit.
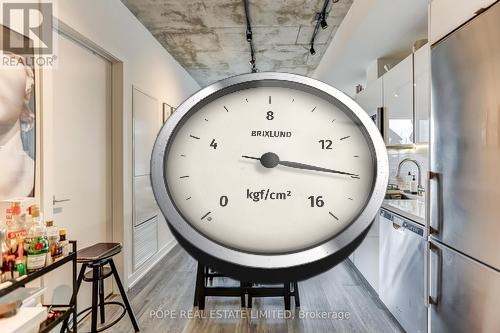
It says 14; kg/cm²
